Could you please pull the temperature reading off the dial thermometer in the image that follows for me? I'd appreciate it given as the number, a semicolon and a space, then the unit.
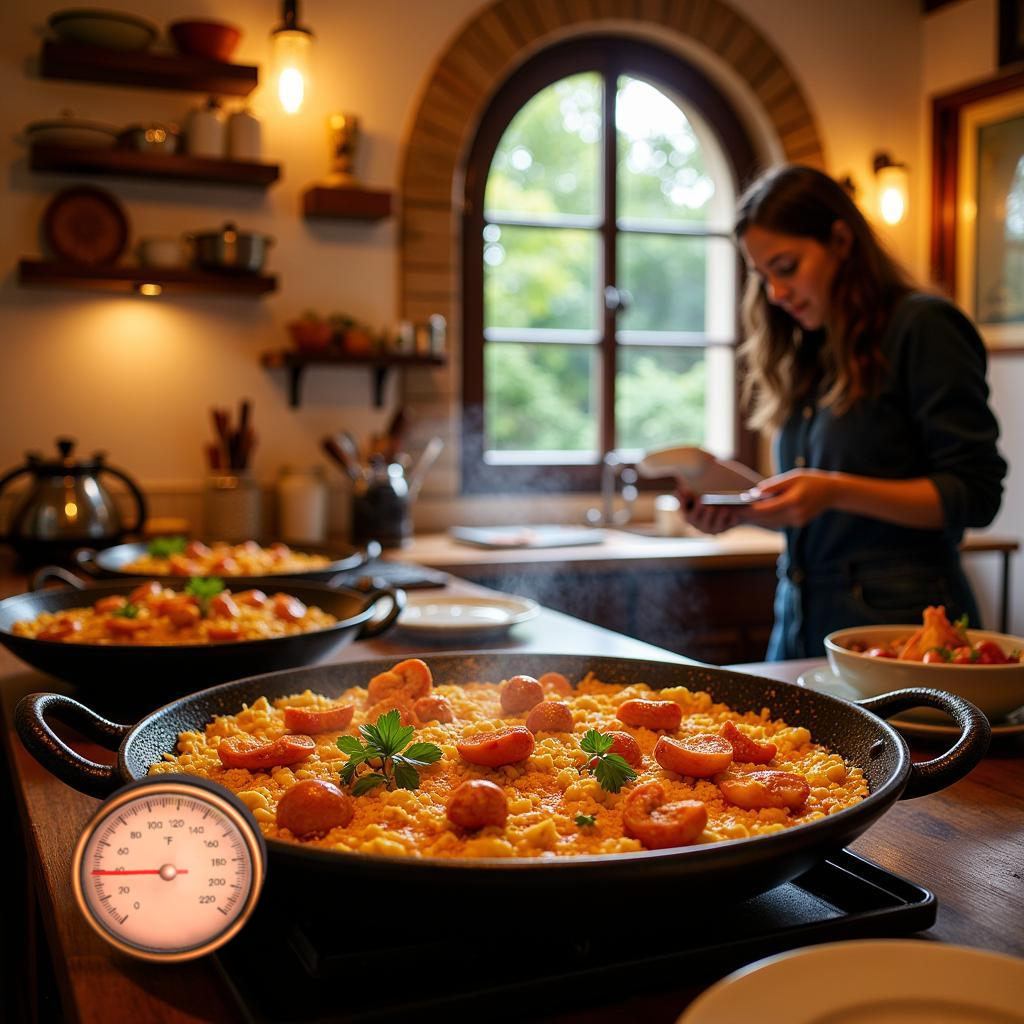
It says 40; °F
